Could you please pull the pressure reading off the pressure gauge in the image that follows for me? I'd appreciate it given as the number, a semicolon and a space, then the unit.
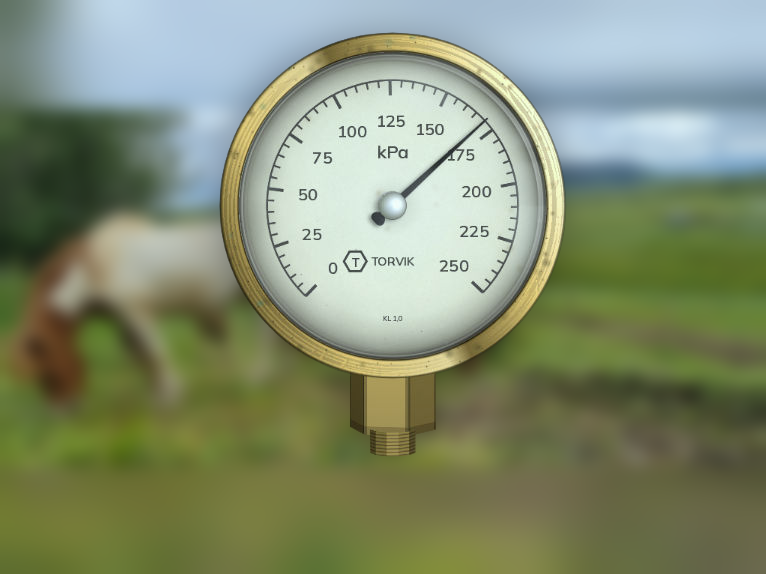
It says 170; kPa
